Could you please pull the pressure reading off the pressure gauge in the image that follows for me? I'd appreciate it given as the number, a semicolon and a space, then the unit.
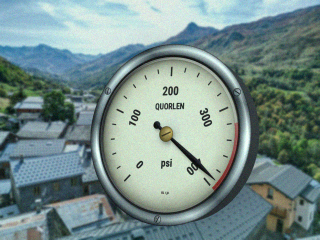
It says 390; psi
